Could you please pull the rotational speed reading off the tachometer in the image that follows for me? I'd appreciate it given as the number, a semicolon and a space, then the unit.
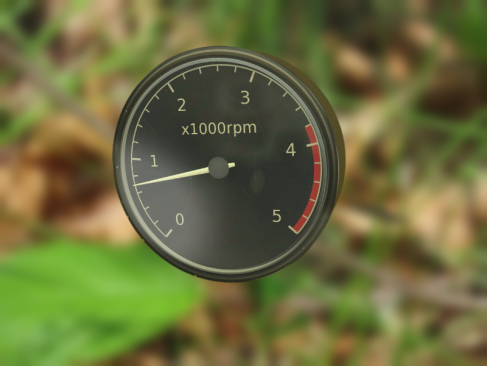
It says 700; rpm
